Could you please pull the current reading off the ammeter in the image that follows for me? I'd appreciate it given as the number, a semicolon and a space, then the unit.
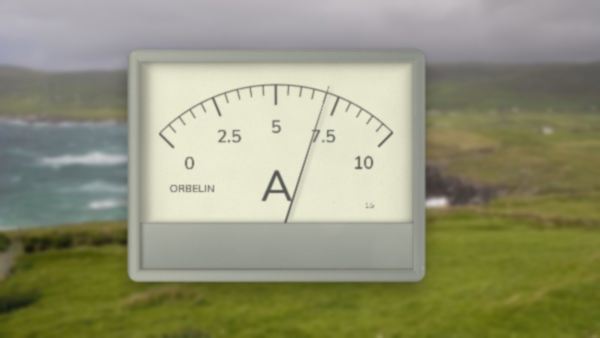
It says 7; A
